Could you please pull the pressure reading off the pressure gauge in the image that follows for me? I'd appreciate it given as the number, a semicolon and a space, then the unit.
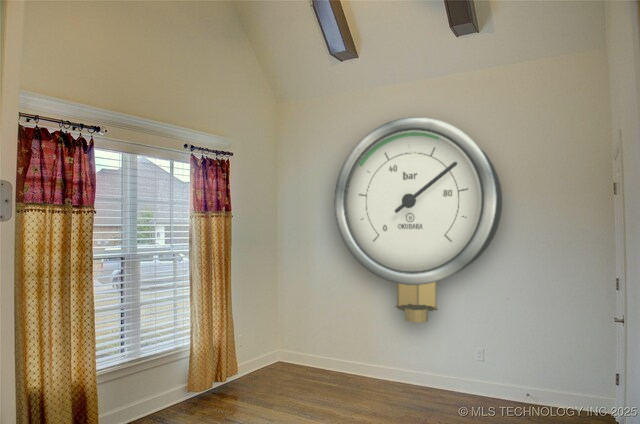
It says 70; bar
